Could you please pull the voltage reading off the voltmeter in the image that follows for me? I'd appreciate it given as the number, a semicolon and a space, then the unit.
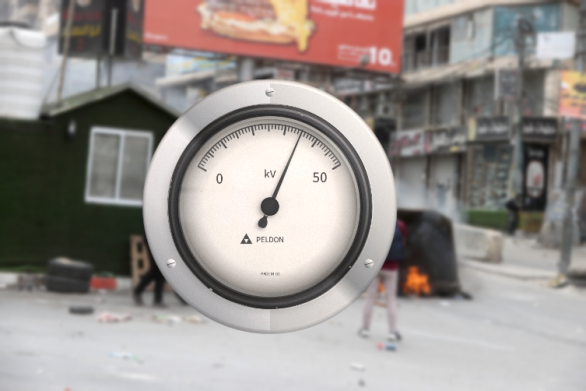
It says 35; kV
